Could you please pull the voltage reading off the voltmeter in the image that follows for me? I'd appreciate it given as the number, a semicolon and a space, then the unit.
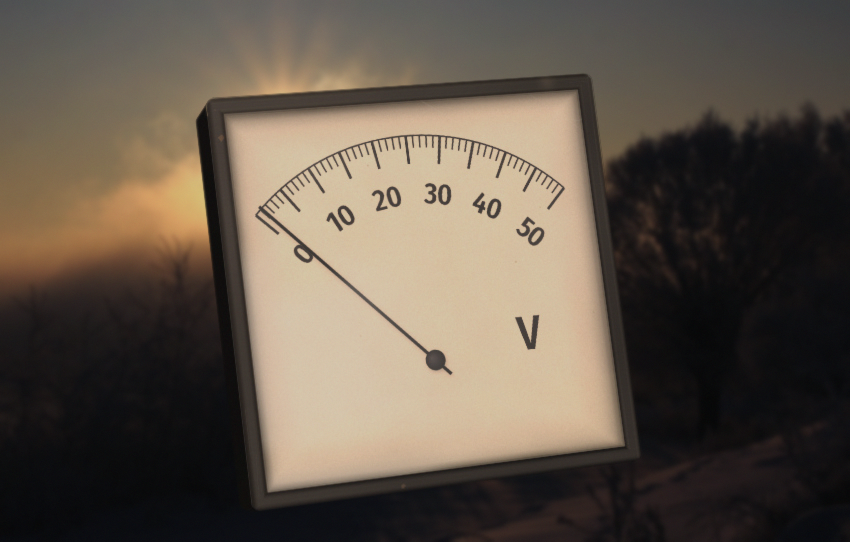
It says 1; V
